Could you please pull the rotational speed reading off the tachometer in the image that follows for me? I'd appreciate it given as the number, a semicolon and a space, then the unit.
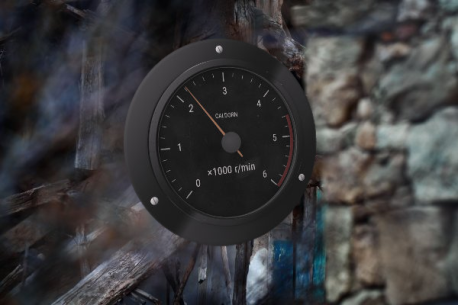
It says 2200; rpm
